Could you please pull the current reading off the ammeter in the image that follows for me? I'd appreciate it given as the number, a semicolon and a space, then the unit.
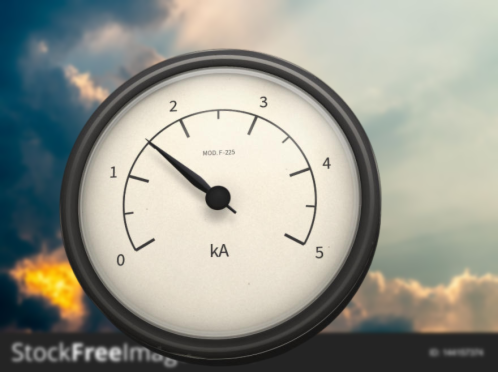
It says 1.5; kA
